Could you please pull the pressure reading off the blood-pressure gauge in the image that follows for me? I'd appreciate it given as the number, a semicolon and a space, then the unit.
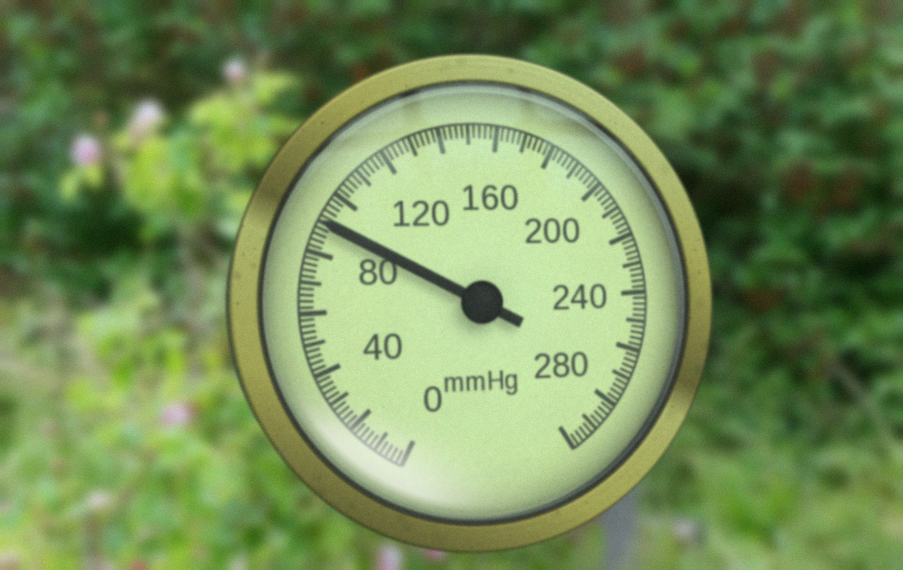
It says 90; mmHg
